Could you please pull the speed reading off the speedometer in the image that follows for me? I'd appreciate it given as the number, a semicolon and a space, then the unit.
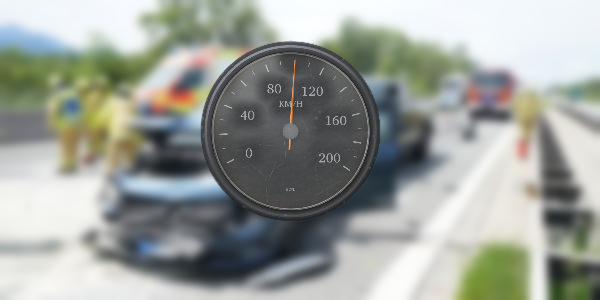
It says 100; km/h
